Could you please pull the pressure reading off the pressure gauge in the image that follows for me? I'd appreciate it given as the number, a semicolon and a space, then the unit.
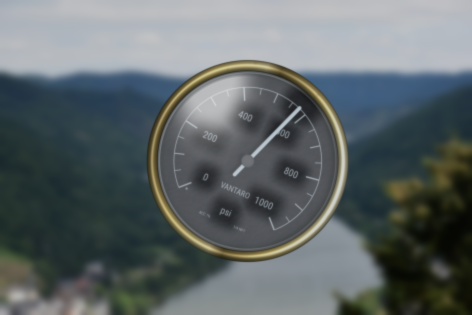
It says 575; psi
